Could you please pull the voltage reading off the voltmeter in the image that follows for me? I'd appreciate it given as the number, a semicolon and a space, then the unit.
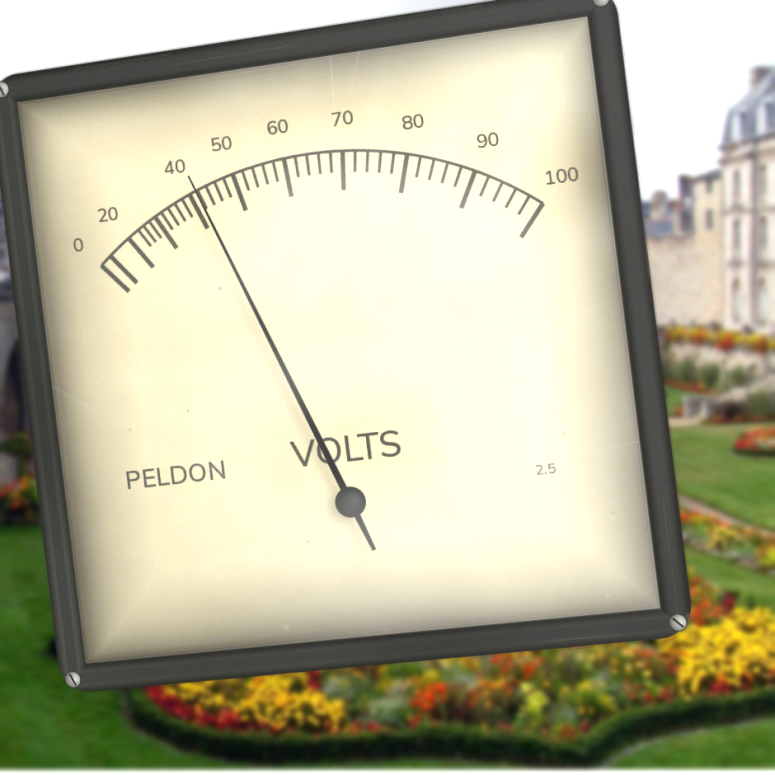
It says 42; V
